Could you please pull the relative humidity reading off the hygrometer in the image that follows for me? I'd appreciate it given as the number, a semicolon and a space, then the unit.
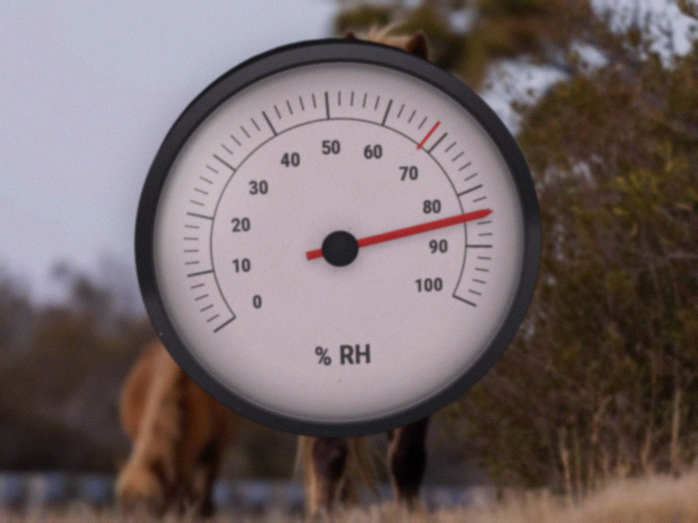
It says 84; %
